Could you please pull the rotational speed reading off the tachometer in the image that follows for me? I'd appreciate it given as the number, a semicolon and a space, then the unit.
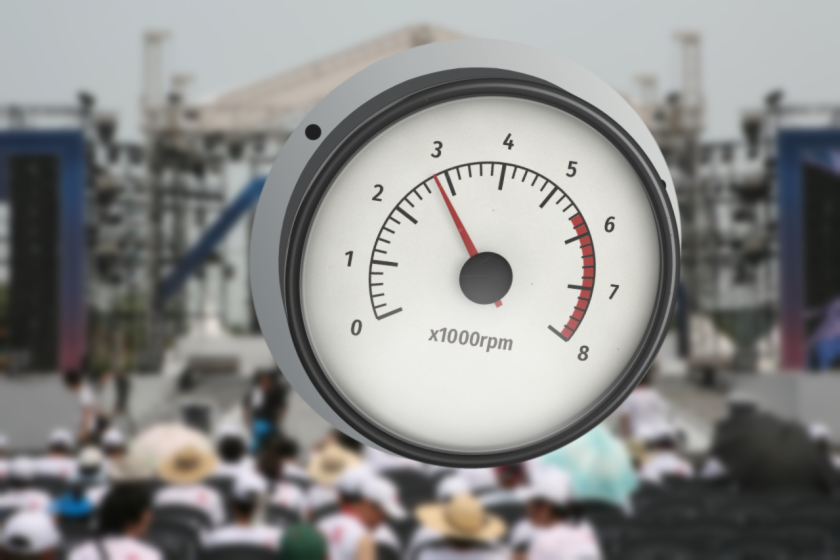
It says 2800; rpm
